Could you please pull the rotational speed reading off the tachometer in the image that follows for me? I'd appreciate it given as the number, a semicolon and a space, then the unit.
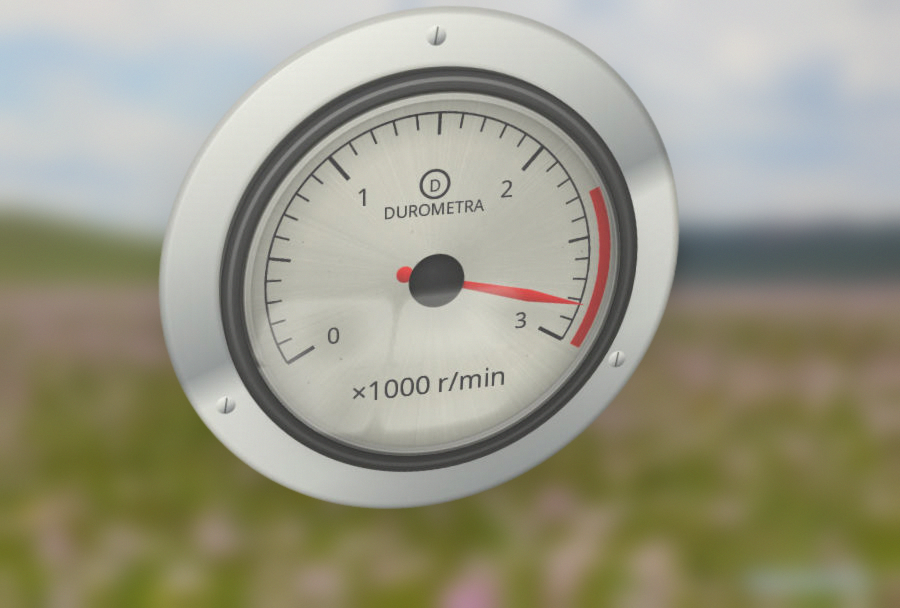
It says 2800; rpm
